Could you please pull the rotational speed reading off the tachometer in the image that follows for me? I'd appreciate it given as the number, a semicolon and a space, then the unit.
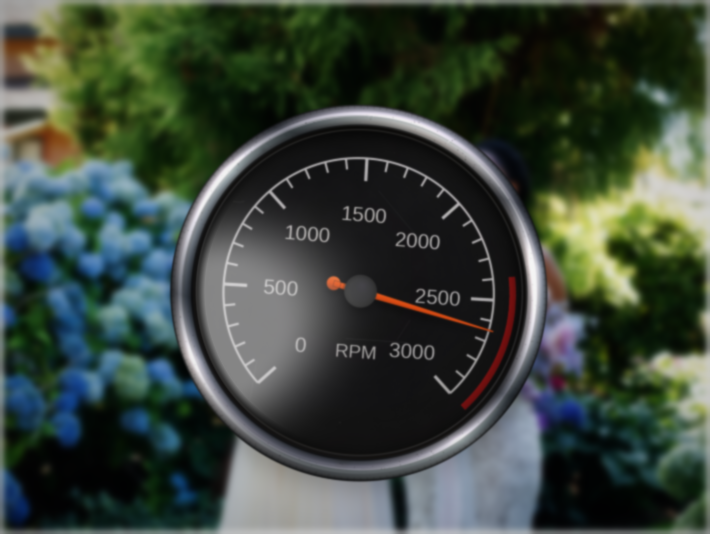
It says 2650; rpm
